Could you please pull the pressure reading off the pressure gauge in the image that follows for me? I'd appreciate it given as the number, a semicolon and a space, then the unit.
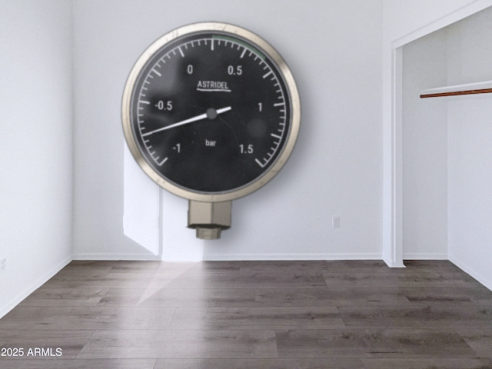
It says -0.75; bar
